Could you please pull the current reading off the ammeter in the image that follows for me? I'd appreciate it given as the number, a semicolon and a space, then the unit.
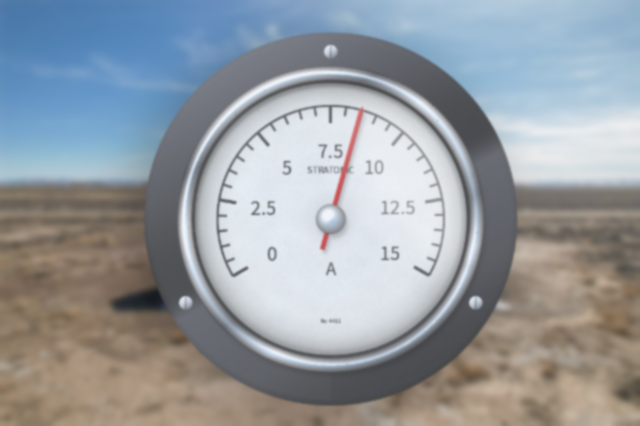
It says 8.5; A
